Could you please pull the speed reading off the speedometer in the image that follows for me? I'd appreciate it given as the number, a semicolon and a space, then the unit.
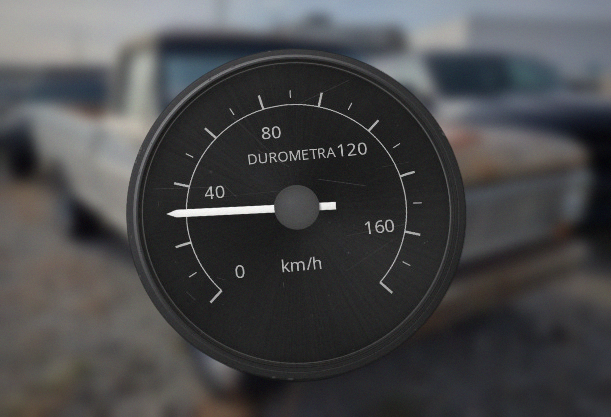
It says 30; km/h
